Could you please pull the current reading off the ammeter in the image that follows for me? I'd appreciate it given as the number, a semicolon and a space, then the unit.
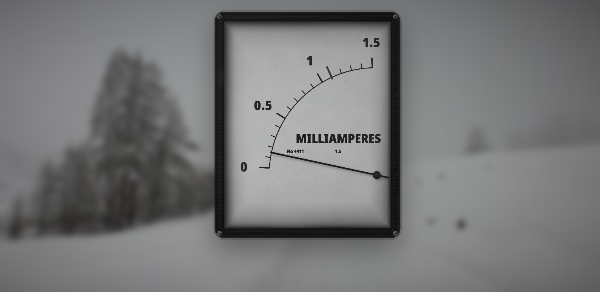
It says 0.15; mA
